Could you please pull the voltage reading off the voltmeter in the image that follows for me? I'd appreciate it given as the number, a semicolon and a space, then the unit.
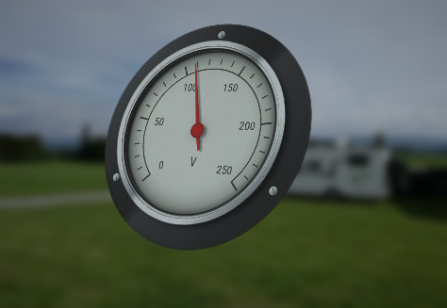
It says 110; V
